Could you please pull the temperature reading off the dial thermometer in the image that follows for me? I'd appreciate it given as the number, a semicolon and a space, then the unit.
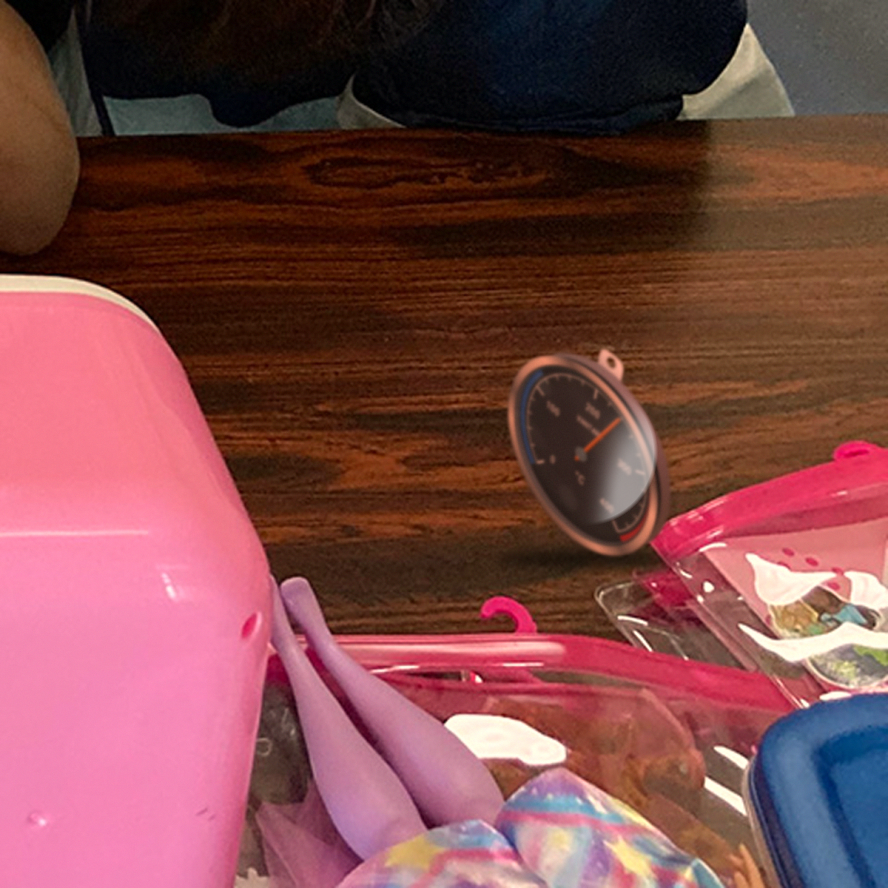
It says 240; °C
